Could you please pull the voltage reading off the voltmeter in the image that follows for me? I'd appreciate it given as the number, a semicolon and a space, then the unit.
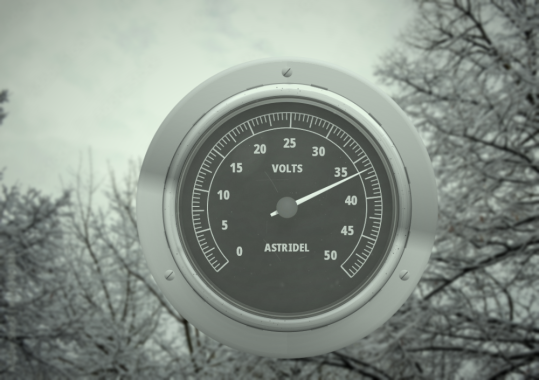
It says 36.5; V
